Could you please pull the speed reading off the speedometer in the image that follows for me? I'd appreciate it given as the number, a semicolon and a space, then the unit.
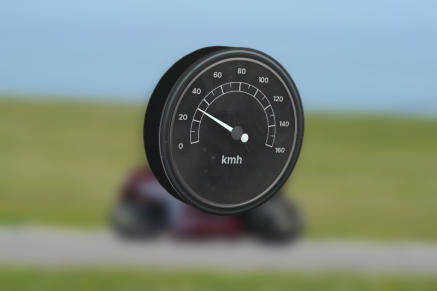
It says 30; km/h
